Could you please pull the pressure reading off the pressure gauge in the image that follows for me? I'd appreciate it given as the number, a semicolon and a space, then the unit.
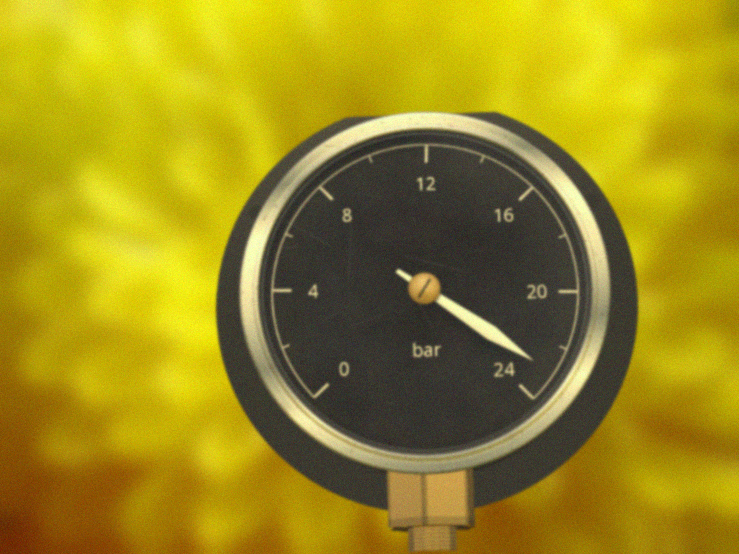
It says 23; bar
